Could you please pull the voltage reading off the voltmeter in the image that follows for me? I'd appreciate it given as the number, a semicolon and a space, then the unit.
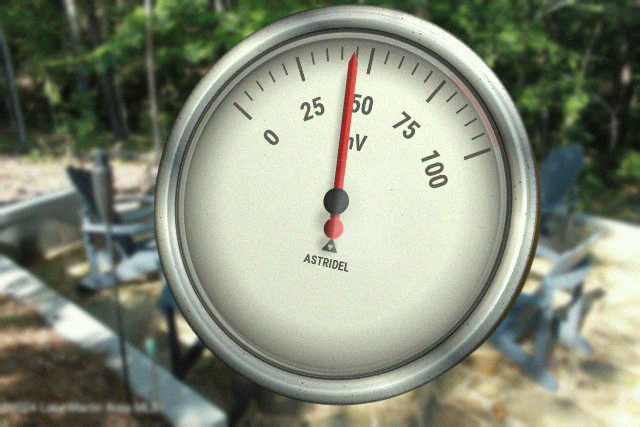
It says 45; mV
